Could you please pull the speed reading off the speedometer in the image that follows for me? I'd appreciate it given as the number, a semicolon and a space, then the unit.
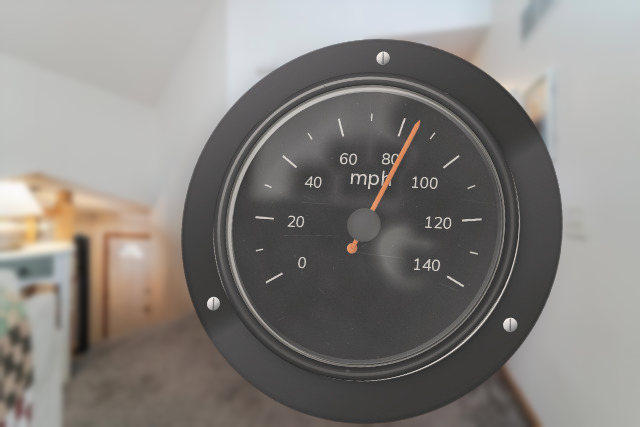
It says 85; mph
